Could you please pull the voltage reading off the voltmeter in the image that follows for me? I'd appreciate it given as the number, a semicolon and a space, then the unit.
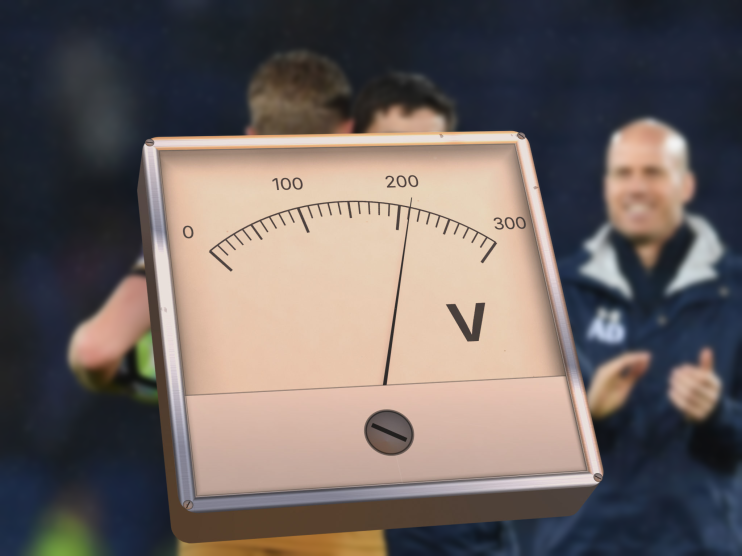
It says 210; V
